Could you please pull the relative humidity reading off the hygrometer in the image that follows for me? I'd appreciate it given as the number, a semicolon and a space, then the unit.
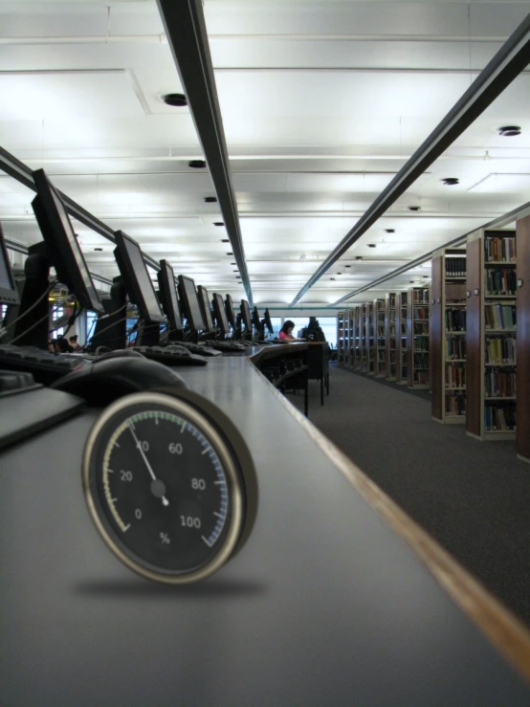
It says 40; %
